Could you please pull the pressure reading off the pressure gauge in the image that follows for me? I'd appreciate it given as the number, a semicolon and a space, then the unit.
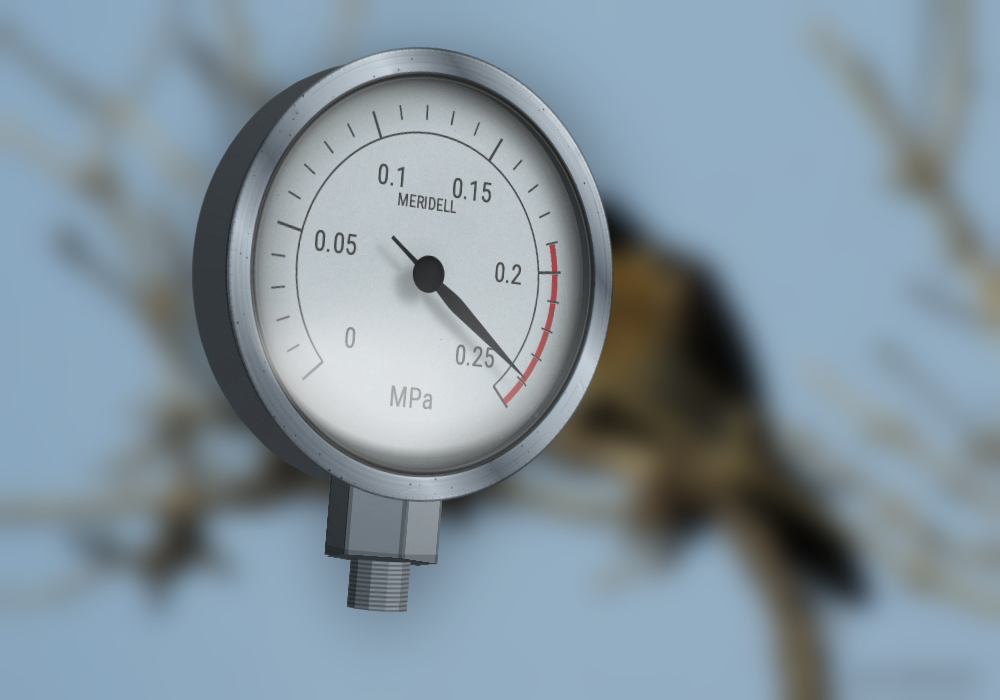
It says 0.24; MPa
